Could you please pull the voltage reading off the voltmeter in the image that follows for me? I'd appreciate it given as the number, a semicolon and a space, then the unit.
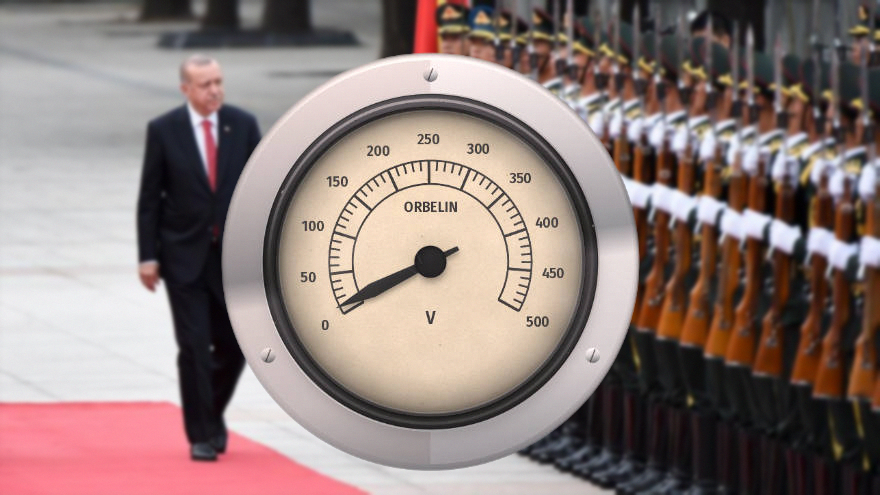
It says 10; V
